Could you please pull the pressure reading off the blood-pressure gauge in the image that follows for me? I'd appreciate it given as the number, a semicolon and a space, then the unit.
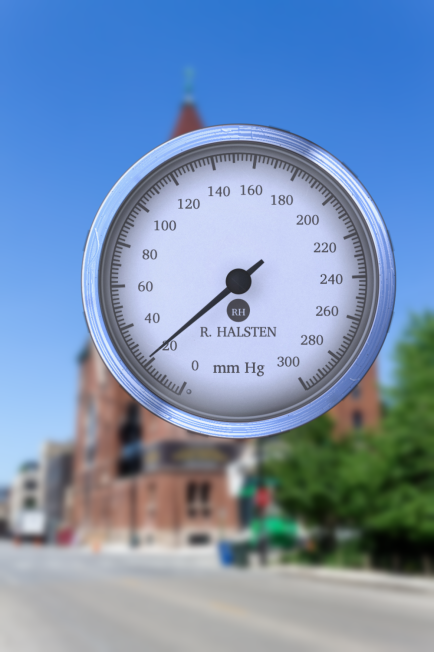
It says 22; mmHg
